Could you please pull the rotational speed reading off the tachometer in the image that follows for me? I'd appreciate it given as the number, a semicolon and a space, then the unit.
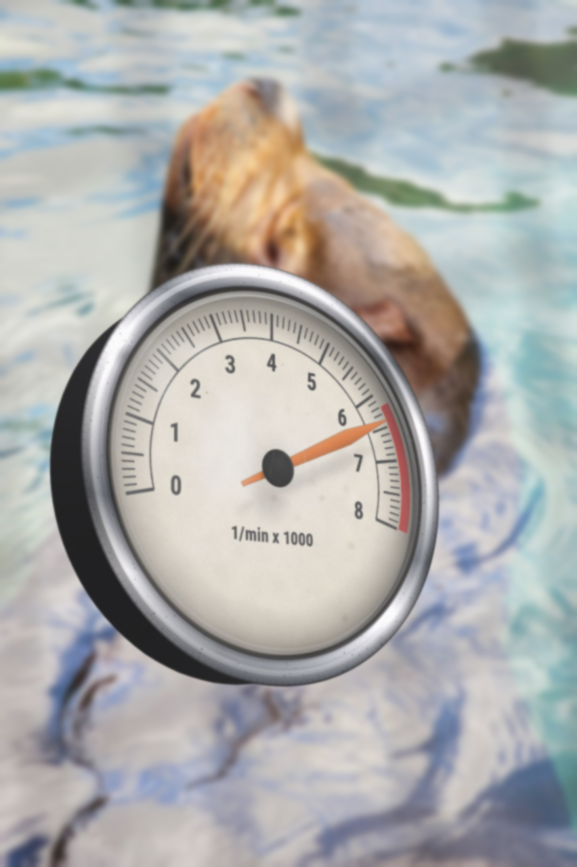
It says 6400; rpm
